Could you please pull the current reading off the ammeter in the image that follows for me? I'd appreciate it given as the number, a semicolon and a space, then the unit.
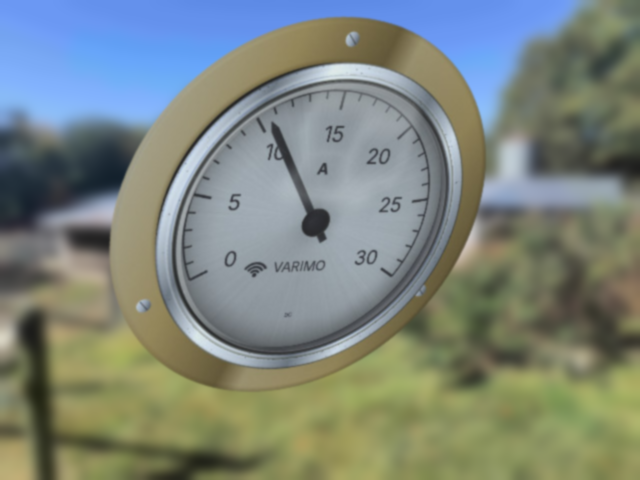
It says 10.5; A
